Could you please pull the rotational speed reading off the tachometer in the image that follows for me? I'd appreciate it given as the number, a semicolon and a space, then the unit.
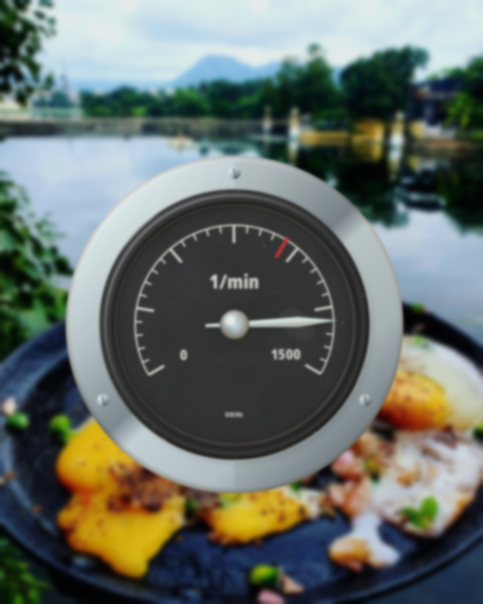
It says 1300; rpm
